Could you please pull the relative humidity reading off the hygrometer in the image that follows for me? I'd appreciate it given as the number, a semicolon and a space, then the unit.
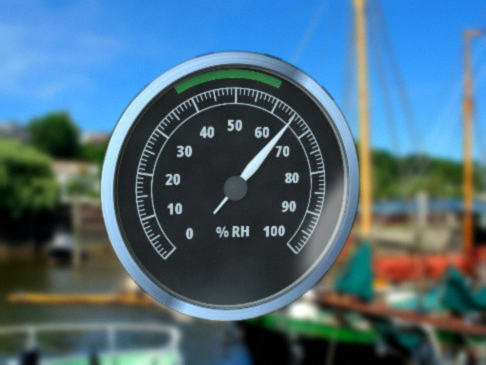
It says 65; %
